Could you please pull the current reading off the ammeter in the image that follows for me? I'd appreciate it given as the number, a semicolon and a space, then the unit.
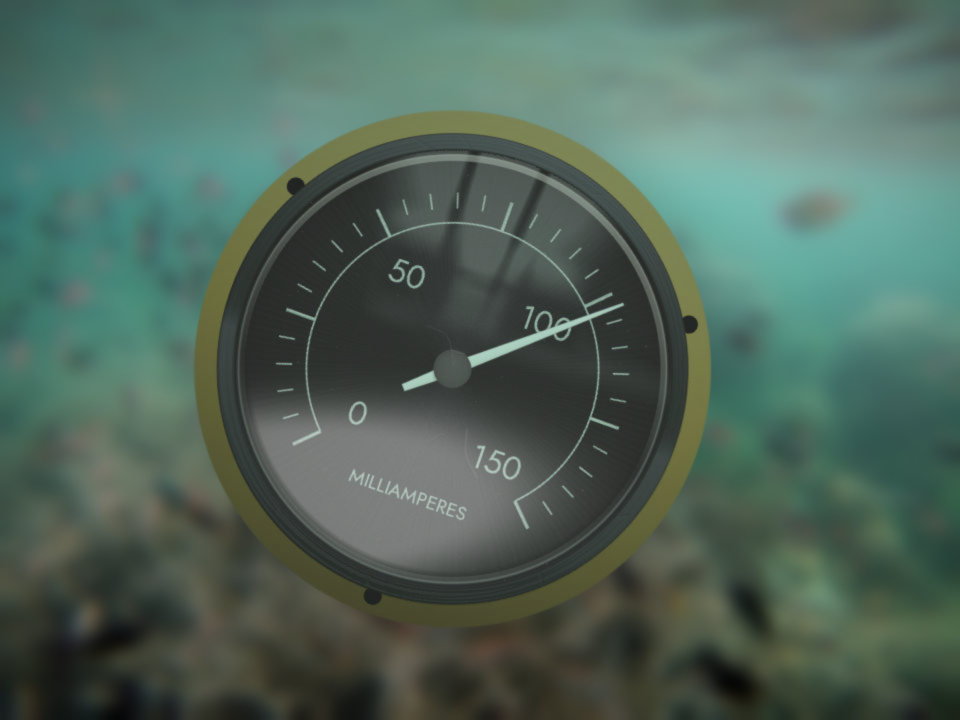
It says 102.5; mA
